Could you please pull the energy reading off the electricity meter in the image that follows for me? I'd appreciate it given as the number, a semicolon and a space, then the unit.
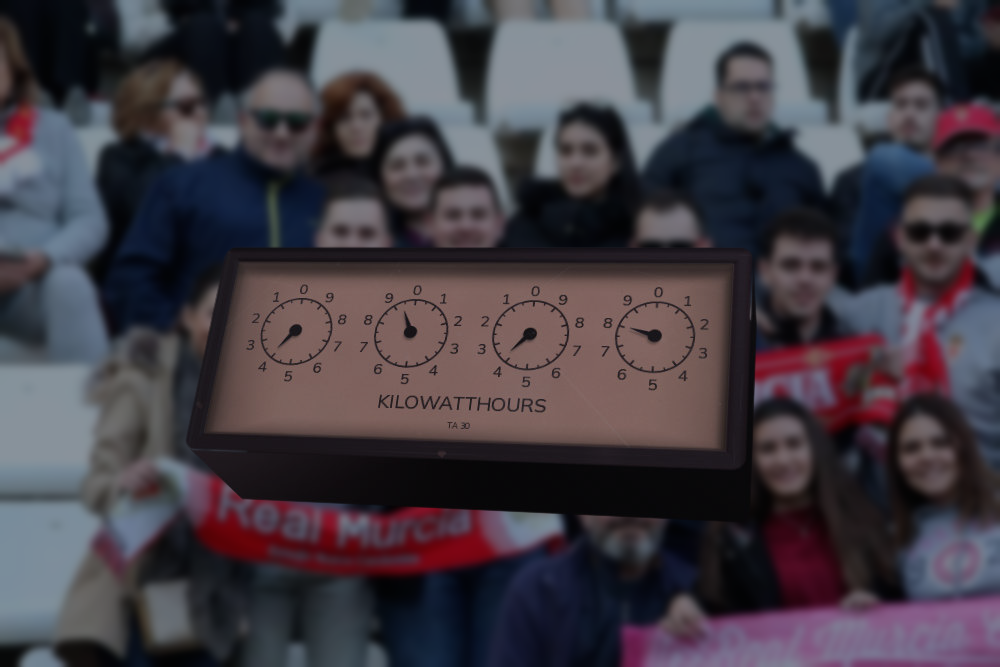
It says 3938; kWh
